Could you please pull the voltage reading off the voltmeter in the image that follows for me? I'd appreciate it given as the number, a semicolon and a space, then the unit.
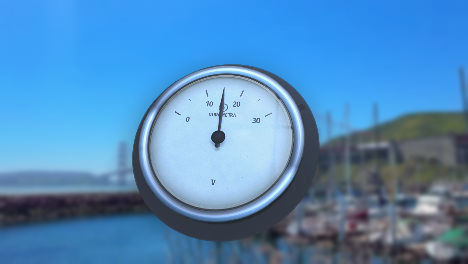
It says 15; V
